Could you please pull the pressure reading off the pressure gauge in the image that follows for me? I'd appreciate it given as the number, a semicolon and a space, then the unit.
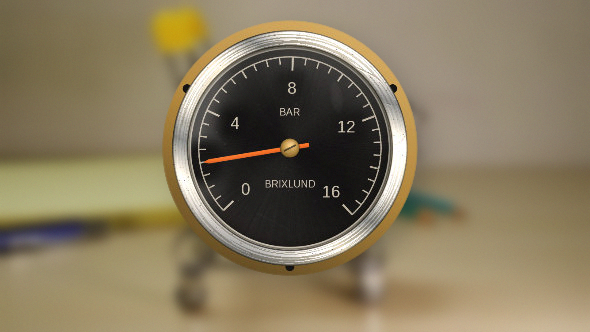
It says 2; bar
